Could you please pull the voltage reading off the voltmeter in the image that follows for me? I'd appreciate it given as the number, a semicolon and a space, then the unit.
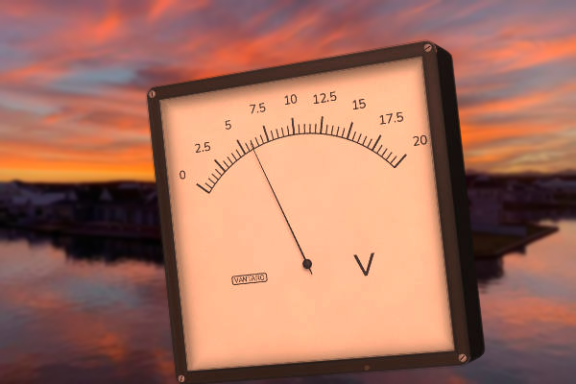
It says 6; V
